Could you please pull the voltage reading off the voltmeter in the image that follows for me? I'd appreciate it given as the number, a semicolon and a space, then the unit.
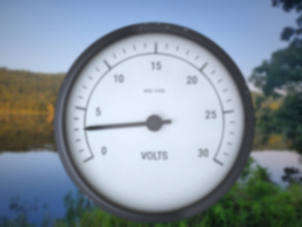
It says 3; V
